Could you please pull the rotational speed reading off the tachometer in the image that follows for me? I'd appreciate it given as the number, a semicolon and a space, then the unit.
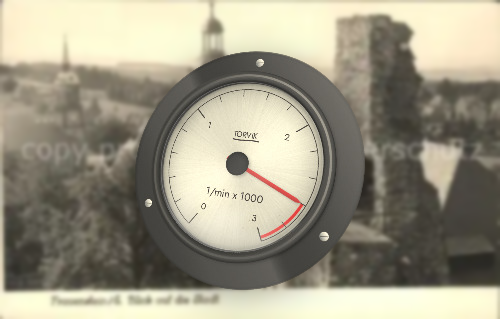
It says 2600; rpm
